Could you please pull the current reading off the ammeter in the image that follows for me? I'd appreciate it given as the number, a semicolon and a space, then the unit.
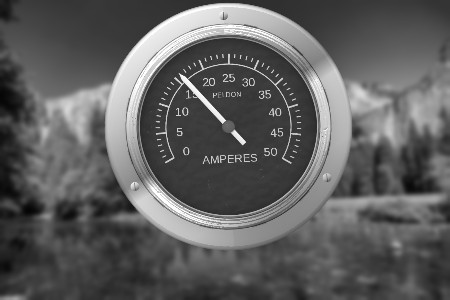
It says 16; A
